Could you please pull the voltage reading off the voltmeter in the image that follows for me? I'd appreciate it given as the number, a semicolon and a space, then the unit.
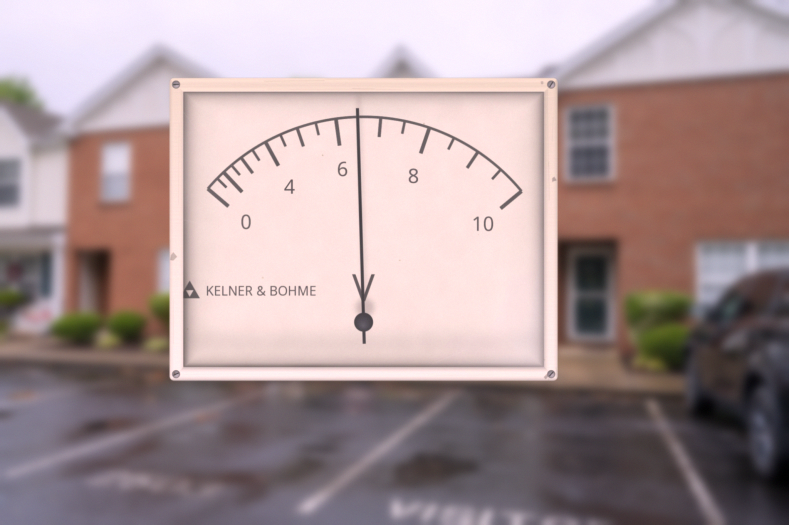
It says 6.5; V
